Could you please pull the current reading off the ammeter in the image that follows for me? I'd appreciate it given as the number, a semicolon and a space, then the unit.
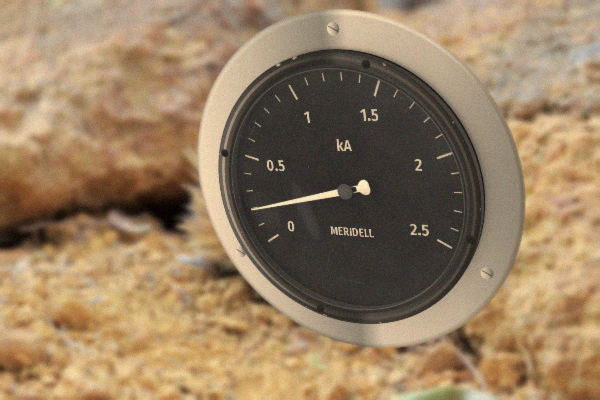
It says 0.2; kA
